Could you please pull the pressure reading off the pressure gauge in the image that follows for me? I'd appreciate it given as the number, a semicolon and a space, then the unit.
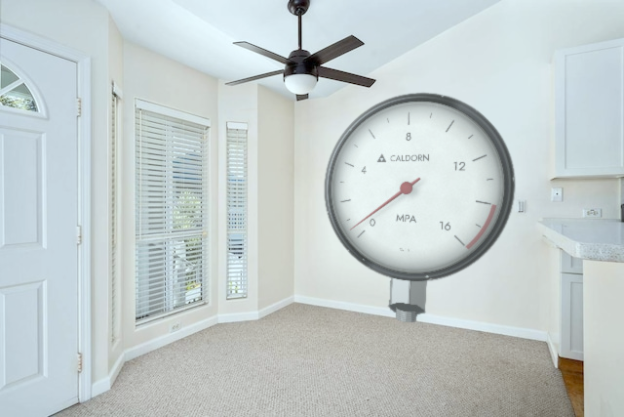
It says 0.5; MPa
